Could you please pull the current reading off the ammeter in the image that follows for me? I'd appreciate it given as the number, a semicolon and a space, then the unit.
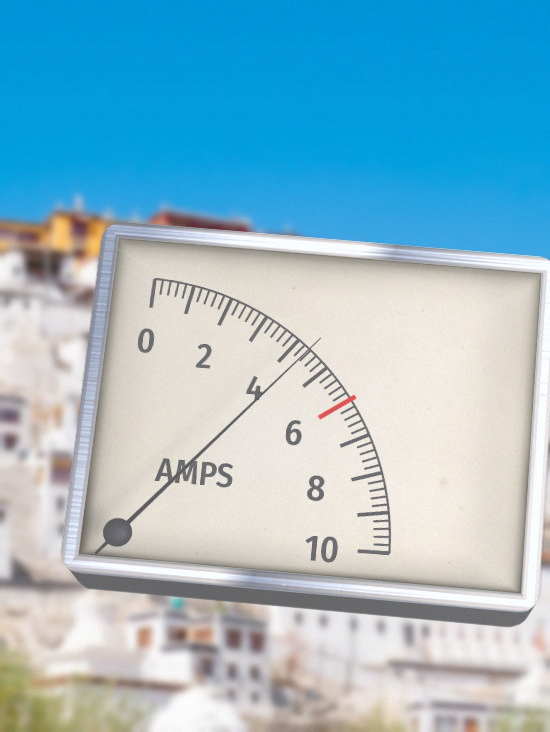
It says 4.4; A
